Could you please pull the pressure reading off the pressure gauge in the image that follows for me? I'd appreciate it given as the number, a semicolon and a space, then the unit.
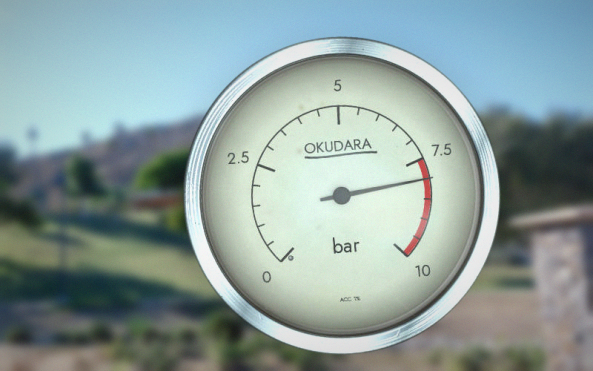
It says 8; bar
